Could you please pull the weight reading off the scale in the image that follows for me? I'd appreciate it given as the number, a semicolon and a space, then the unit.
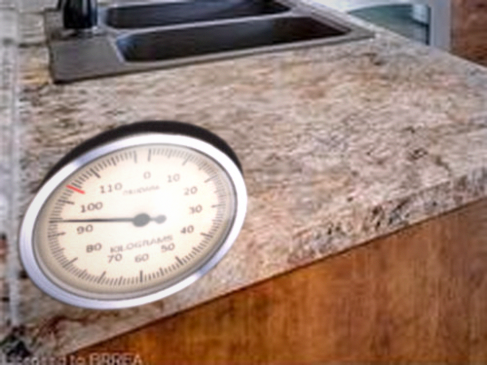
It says 95; kg
